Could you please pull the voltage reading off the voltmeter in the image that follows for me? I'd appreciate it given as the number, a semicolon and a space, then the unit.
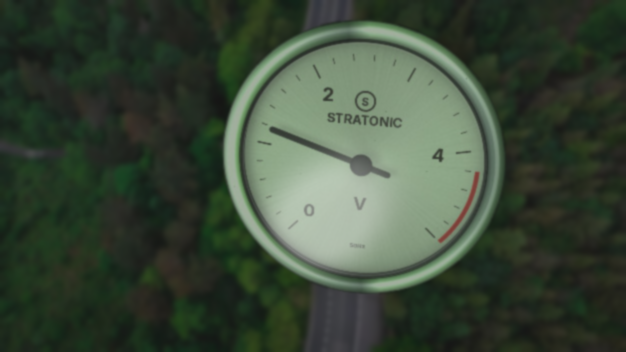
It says 1.2; V
